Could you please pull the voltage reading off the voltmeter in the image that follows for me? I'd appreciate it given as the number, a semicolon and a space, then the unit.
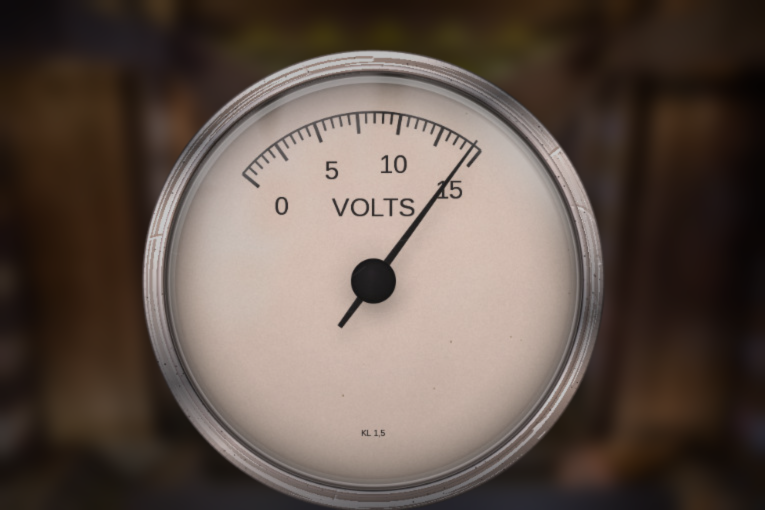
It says 14.5; V
